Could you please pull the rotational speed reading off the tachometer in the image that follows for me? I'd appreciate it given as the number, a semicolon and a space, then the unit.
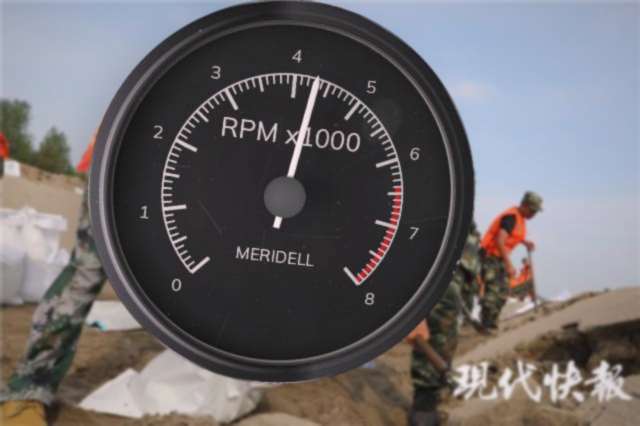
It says 4300; rpm
